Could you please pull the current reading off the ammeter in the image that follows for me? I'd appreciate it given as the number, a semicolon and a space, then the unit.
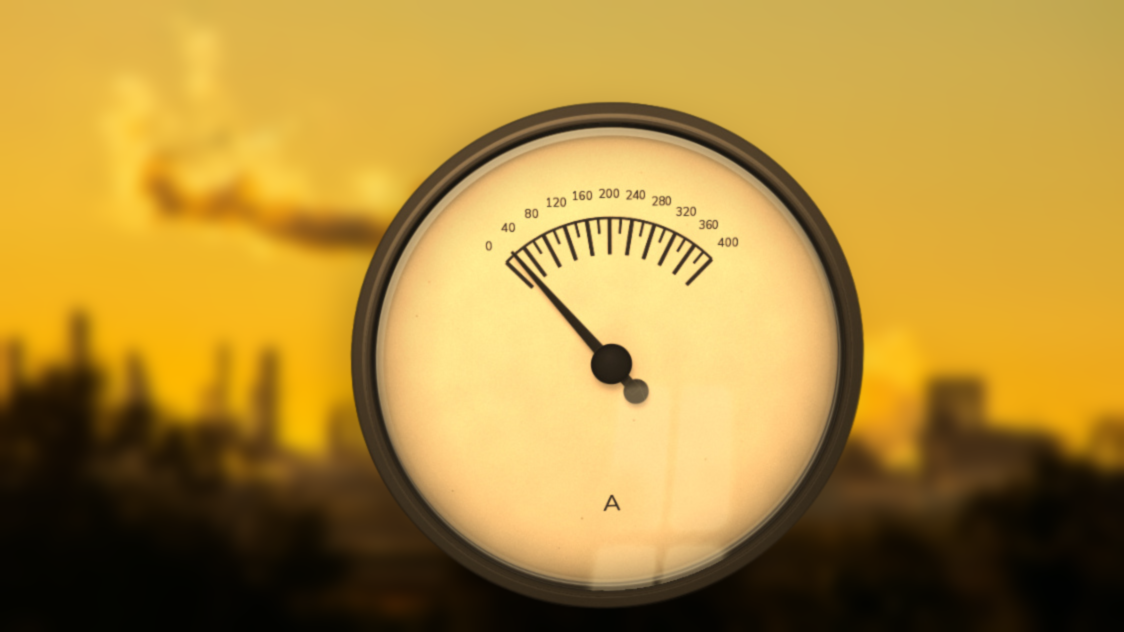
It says 20; A
